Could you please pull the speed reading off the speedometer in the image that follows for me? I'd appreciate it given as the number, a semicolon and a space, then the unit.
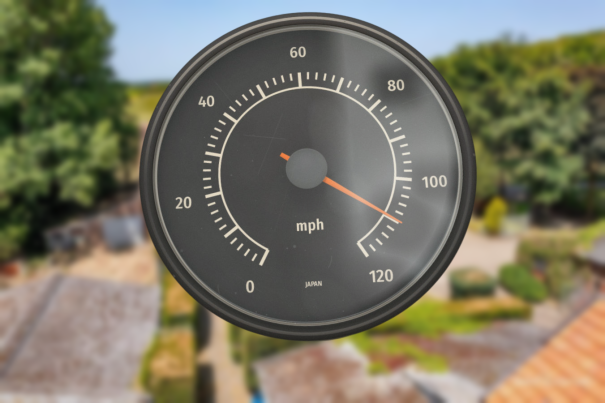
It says 110; mph
